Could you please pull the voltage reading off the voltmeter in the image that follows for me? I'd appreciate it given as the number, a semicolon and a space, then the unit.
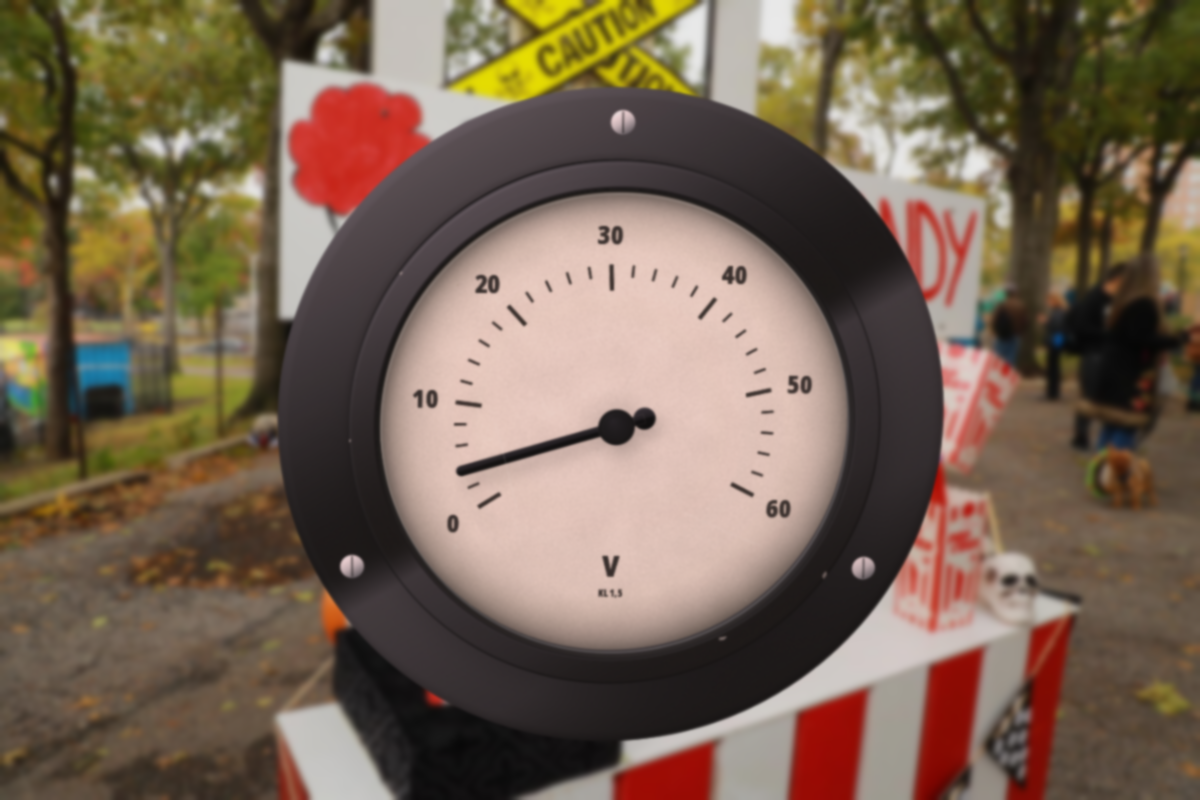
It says 4; V
